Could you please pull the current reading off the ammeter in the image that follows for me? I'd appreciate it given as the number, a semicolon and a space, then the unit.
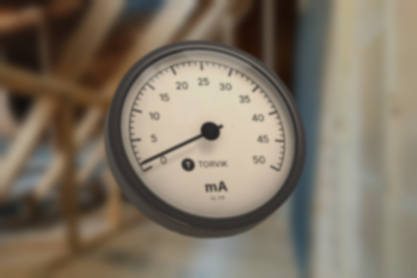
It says 1; mA
